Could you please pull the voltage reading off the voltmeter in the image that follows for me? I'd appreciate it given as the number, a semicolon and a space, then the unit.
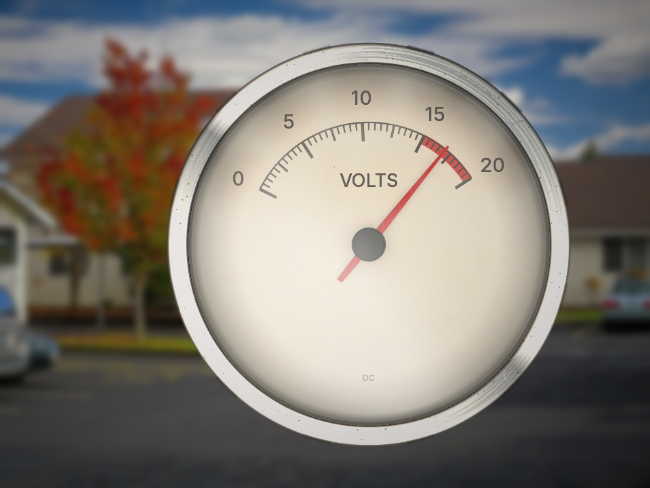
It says 17; V
